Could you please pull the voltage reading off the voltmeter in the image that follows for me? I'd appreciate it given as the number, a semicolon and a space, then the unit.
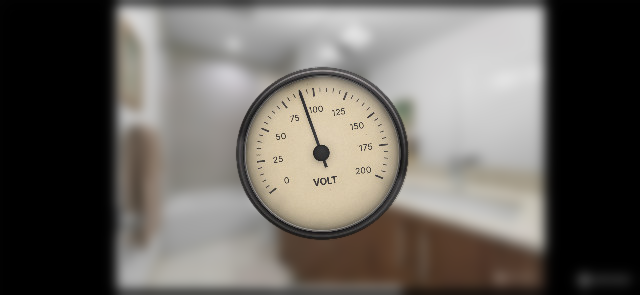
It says 90; V
